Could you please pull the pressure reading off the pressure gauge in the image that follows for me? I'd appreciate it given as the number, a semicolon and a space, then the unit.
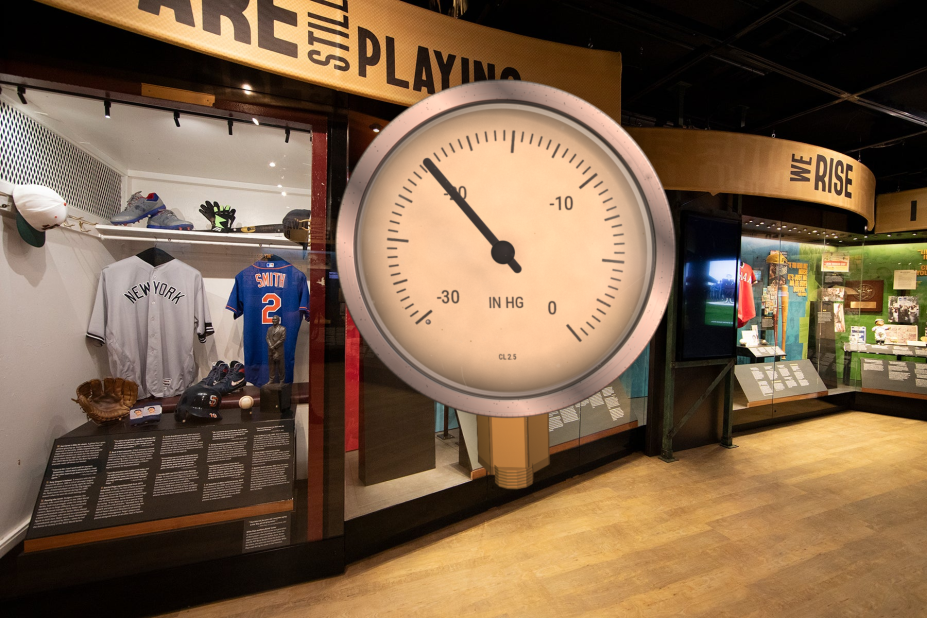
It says -20; inHg
